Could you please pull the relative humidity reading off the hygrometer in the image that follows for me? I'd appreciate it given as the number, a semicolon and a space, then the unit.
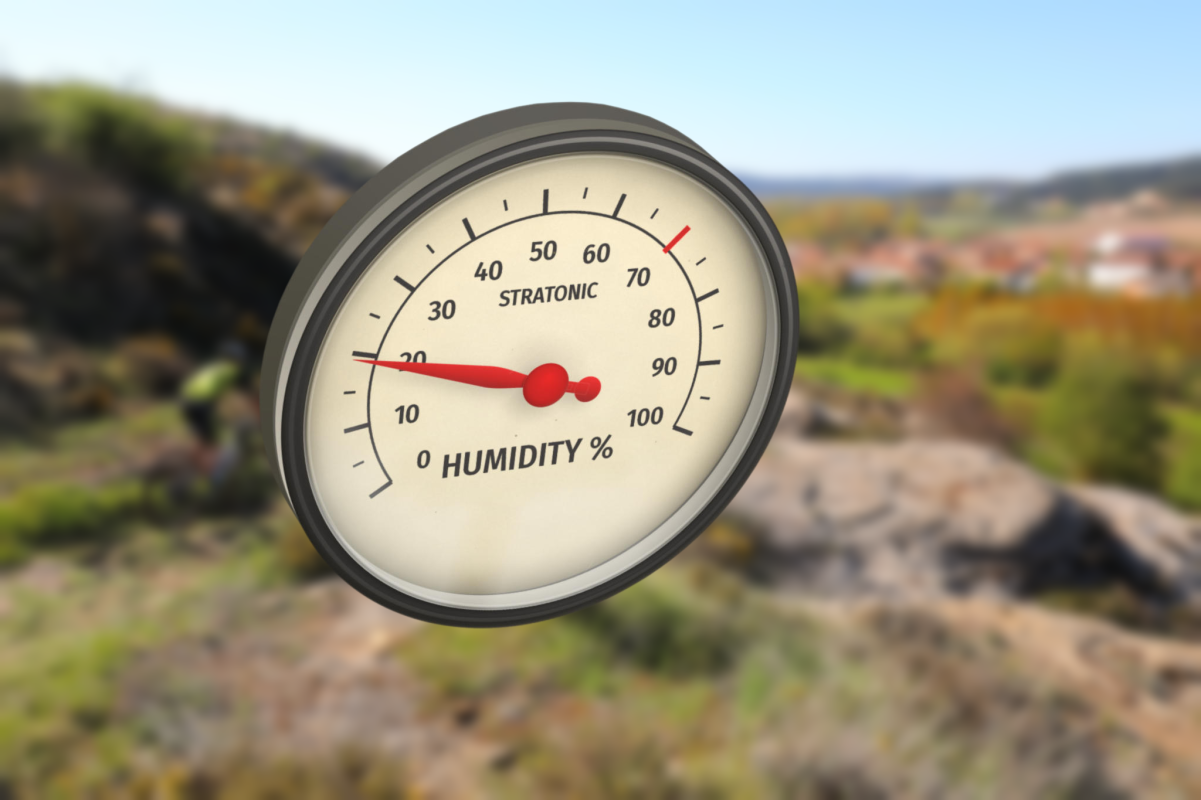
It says 20; %
